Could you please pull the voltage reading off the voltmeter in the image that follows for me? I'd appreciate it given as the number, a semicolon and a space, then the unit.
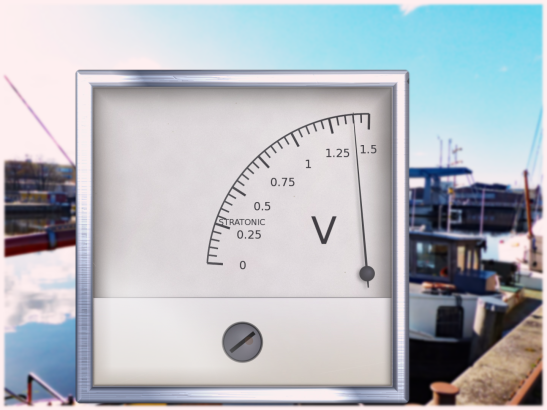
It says 1.4; V
